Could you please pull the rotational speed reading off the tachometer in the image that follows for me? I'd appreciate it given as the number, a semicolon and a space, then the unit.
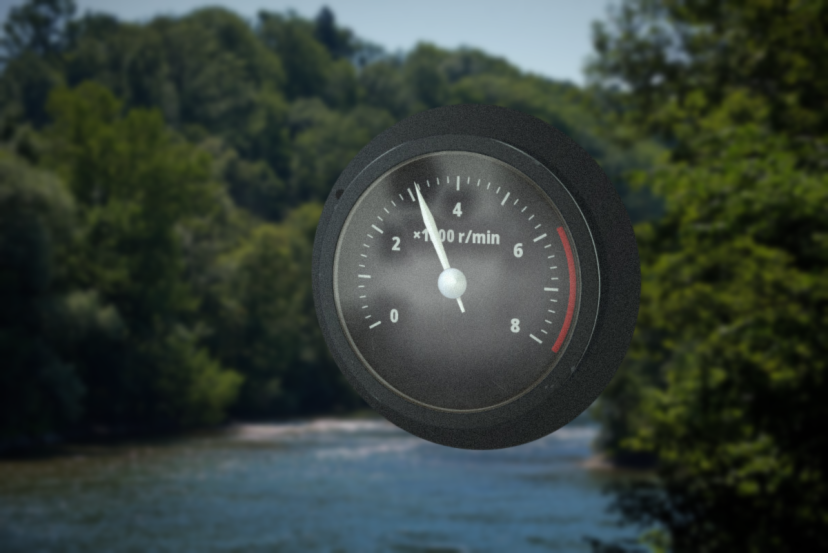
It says 3200; rpm
